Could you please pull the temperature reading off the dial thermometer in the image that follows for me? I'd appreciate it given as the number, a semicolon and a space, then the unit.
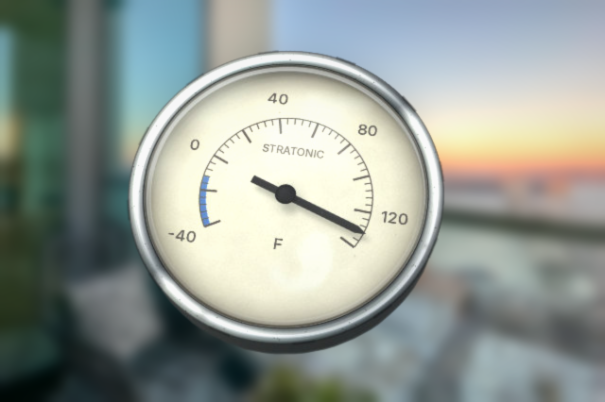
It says 132; °F
